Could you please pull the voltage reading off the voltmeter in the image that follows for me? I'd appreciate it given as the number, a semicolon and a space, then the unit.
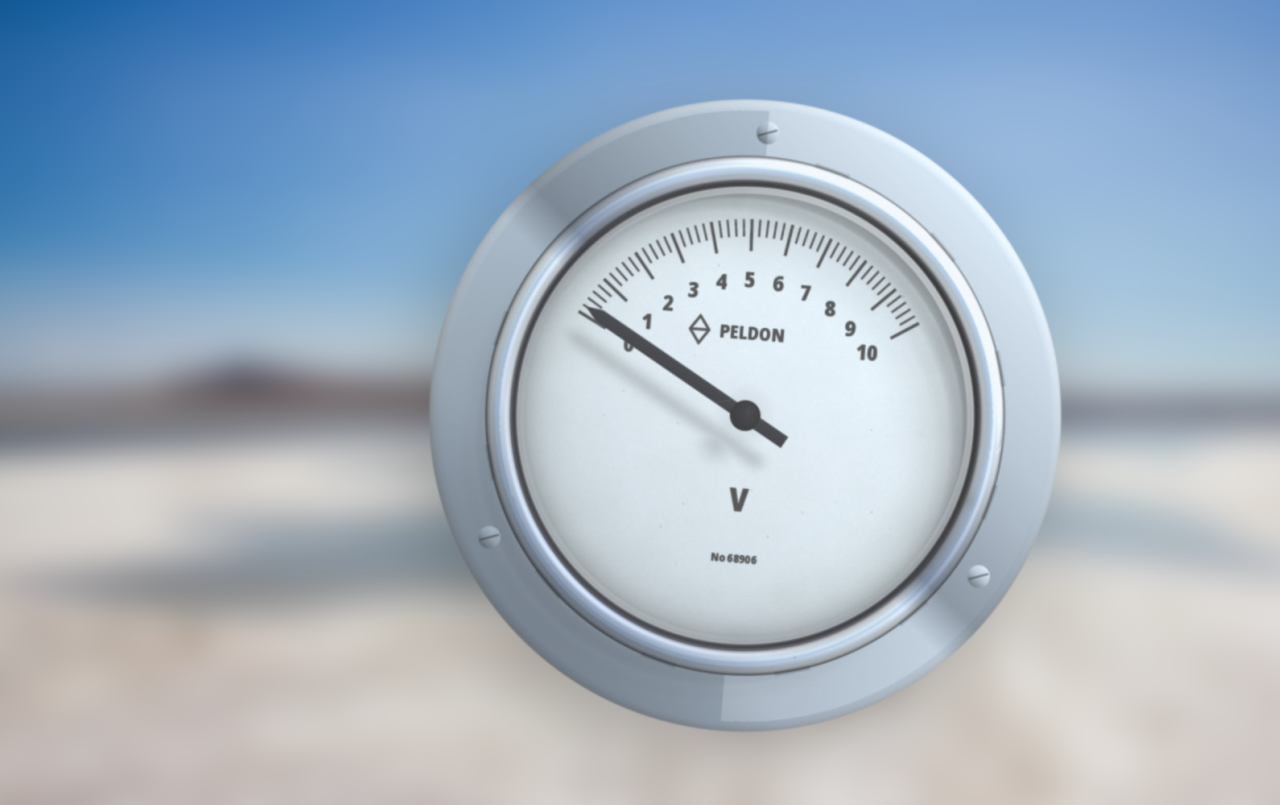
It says 0.2; V
